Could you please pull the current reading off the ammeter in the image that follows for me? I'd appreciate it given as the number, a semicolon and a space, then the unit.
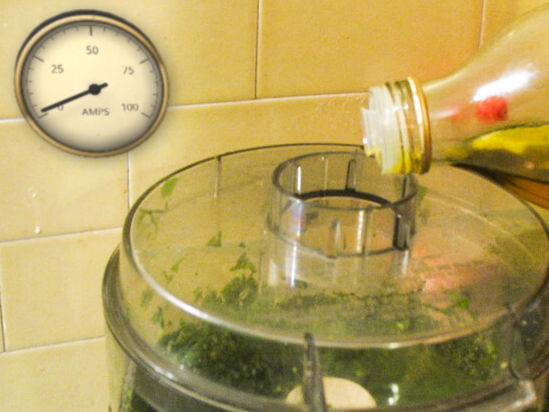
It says 2.5; A
